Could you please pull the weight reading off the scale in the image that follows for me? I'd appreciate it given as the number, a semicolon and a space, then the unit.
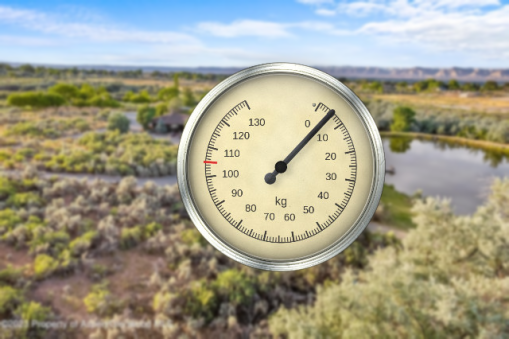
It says 5; kg
